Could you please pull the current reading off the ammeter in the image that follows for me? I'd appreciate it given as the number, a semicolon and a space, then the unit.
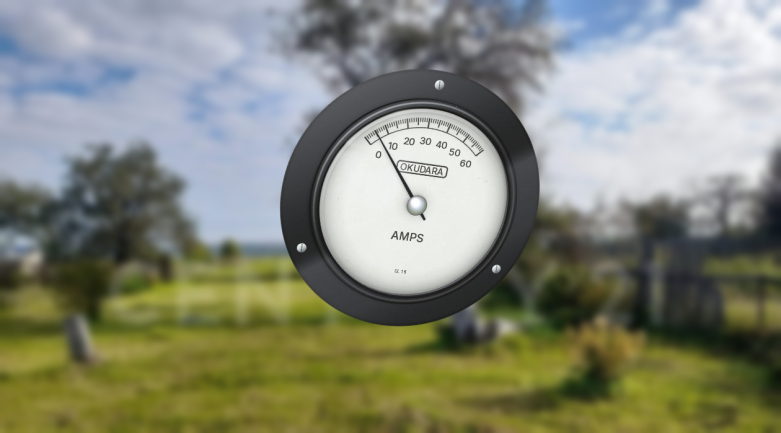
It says 5; A
